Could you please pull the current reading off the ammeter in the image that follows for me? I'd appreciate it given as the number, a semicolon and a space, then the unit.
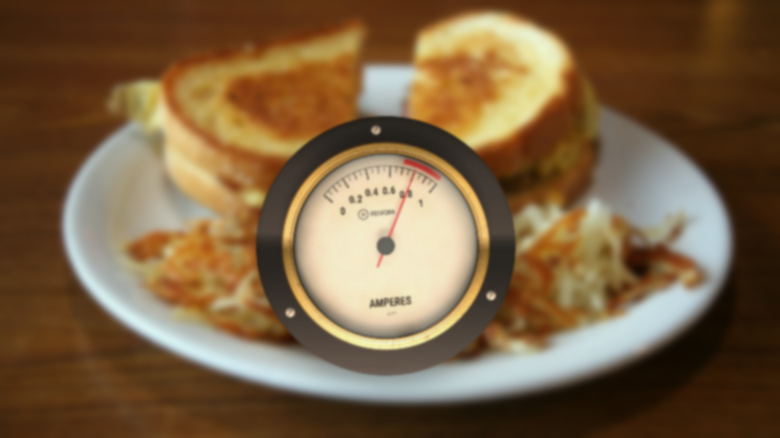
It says 0.8; A
